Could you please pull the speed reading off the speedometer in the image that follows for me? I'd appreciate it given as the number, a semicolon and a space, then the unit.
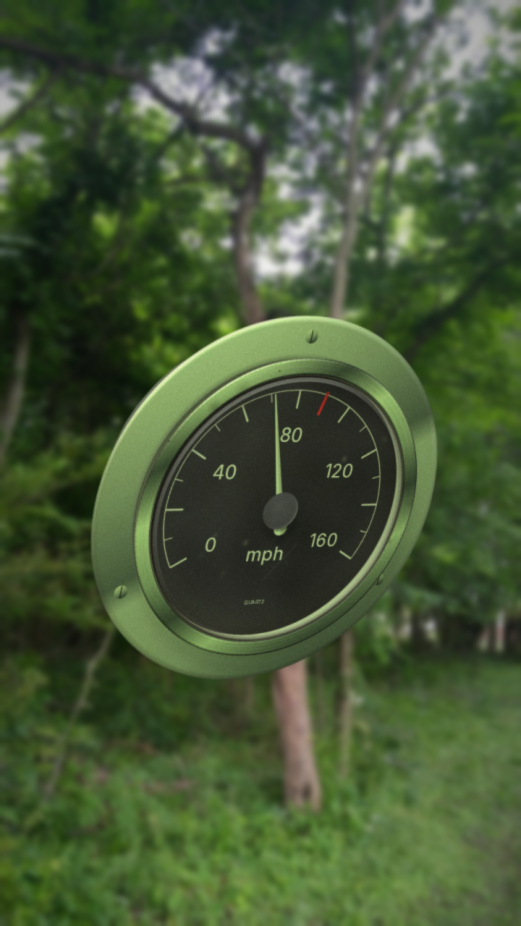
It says 70; mph
